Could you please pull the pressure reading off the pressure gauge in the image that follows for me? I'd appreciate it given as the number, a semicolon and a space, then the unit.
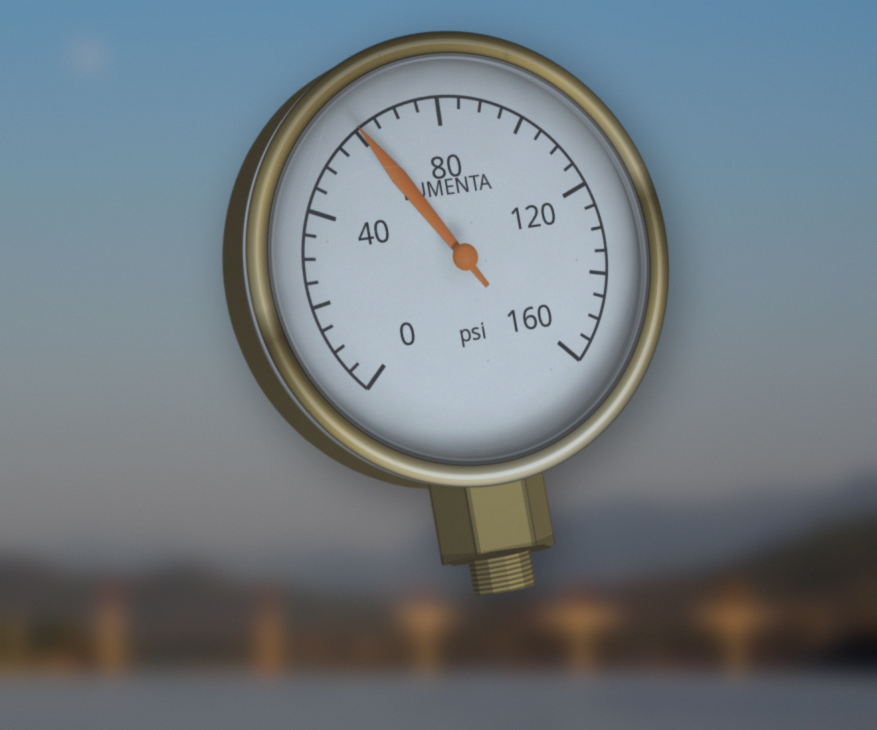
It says 60; psi
